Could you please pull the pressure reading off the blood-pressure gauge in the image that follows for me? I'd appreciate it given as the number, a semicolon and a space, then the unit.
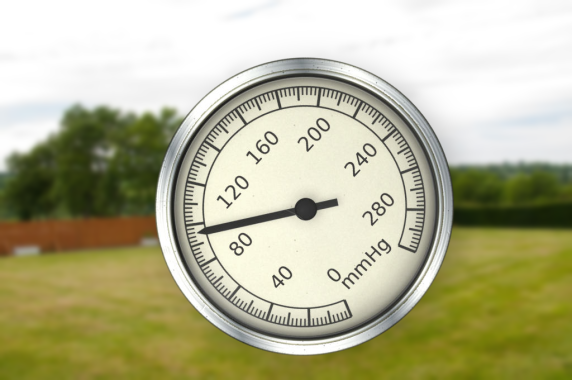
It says 96; mmHg
